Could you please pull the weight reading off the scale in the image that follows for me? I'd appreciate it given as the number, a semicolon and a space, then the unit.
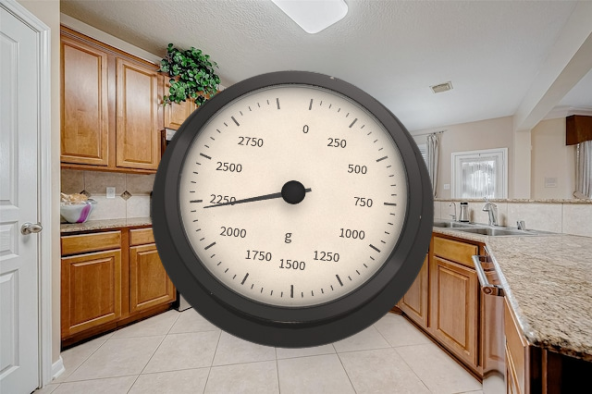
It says 2200; g
